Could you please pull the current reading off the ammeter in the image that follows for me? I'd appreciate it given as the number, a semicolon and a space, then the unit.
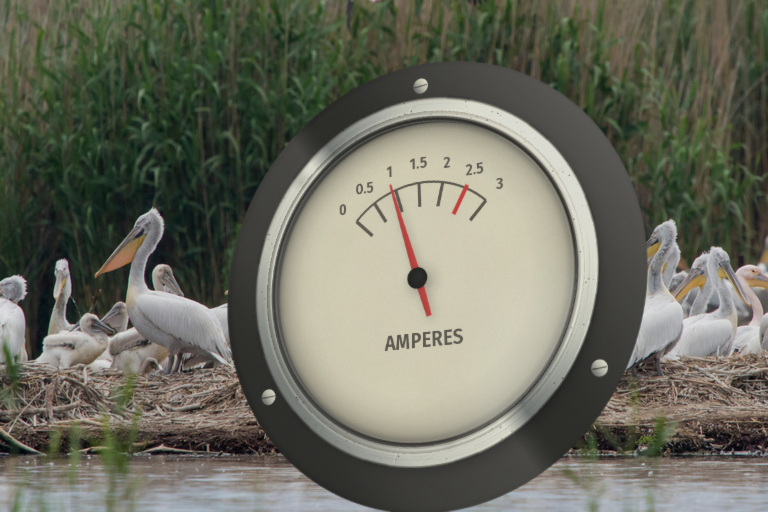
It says 1; A
